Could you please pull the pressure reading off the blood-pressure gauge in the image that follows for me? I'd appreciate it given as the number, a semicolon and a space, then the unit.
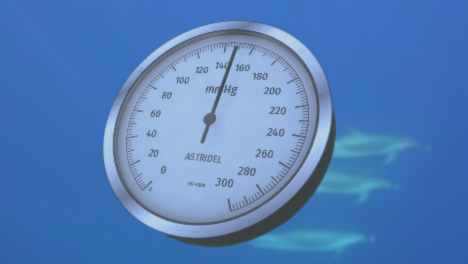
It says 150; mmHg
